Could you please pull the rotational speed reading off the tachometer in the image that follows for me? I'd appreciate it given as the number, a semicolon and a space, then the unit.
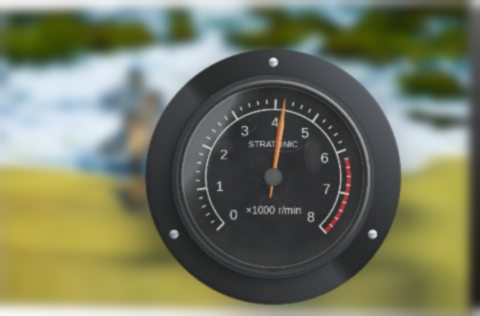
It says 4200; rpm
